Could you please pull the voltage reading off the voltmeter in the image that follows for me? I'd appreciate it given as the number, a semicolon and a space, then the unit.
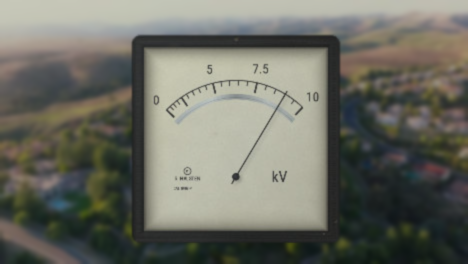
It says 9; kV
